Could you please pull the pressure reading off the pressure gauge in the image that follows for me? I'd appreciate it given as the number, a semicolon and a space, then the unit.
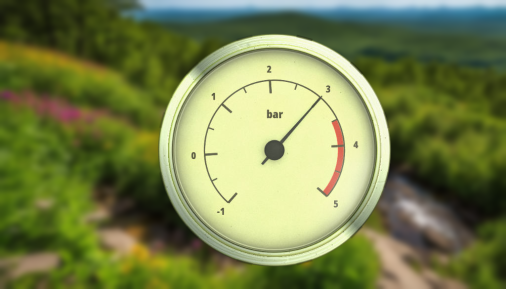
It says 3; bar
